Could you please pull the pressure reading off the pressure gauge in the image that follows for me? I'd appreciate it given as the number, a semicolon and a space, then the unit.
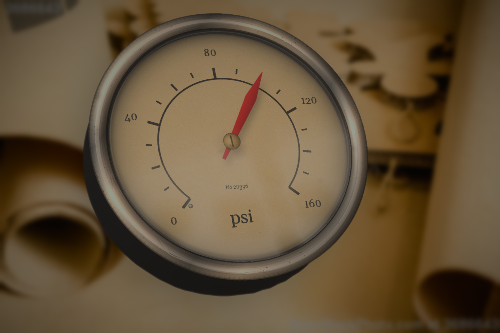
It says 100; psi
